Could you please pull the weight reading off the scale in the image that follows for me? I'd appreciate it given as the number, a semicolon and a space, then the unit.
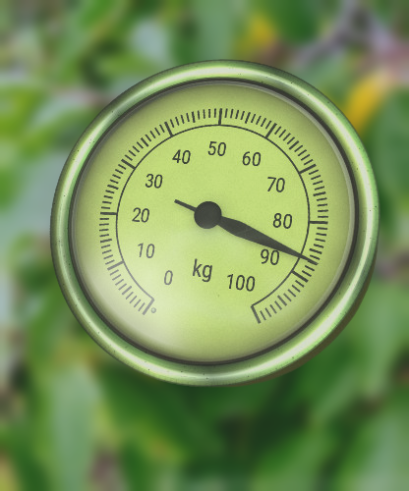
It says 87; kg
